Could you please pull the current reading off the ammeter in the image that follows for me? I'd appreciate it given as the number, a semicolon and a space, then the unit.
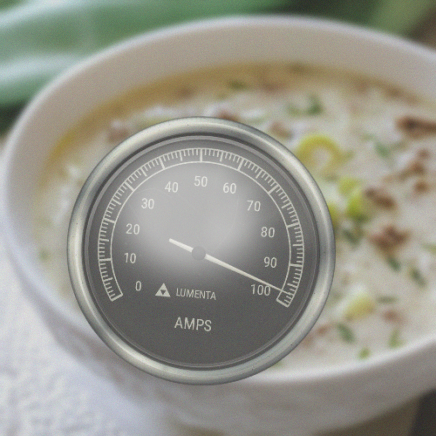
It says 97; A
